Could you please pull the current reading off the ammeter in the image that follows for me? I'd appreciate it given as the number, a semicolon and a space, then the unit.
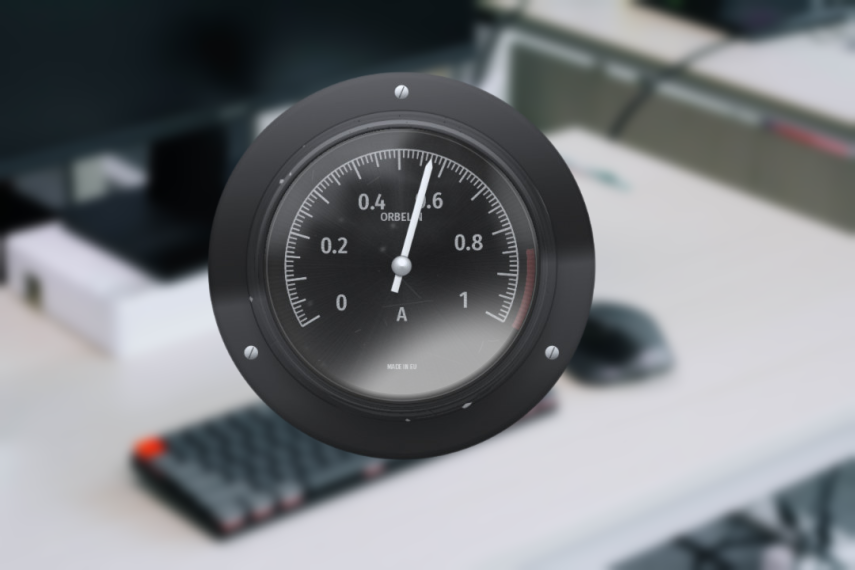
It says 0.57; A
